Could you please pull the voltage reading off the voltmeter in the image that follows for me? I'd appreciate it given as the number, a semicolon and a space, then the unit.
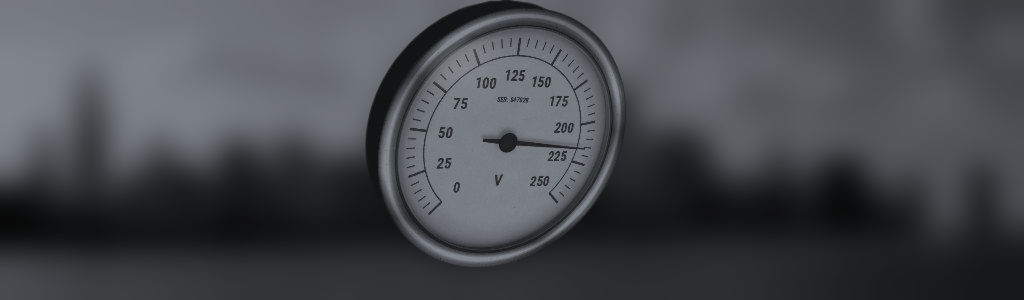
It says 215; V
